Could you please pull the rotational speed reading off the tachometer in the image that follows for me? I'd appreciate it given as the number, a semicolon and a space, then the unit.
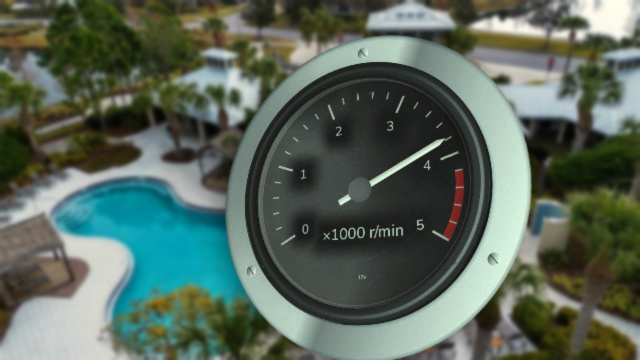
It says 3800; rpm
